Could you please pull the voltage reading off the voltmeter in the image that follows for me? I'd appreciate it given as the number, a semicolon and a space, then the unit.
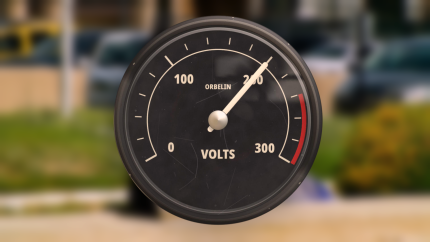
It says 200; V
